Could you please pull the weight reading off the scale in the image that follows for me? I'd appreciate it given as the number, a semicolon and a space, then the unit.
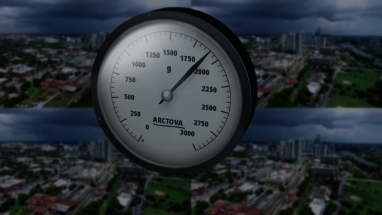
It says 1900; g
